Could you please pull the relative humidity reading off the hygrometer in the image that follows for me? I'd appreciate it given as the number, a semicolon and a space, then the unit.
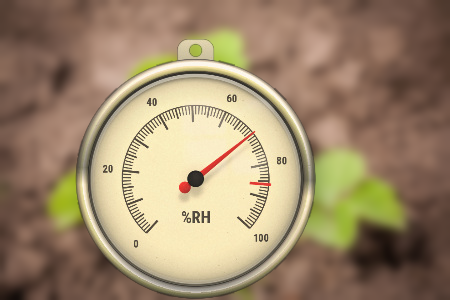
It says 70; %
